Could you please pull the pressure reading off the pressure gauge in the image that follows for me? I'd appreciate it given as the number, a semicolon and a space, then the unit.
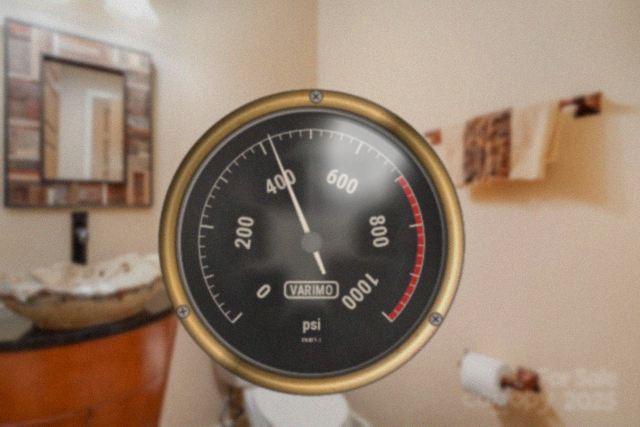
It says 420; psi
